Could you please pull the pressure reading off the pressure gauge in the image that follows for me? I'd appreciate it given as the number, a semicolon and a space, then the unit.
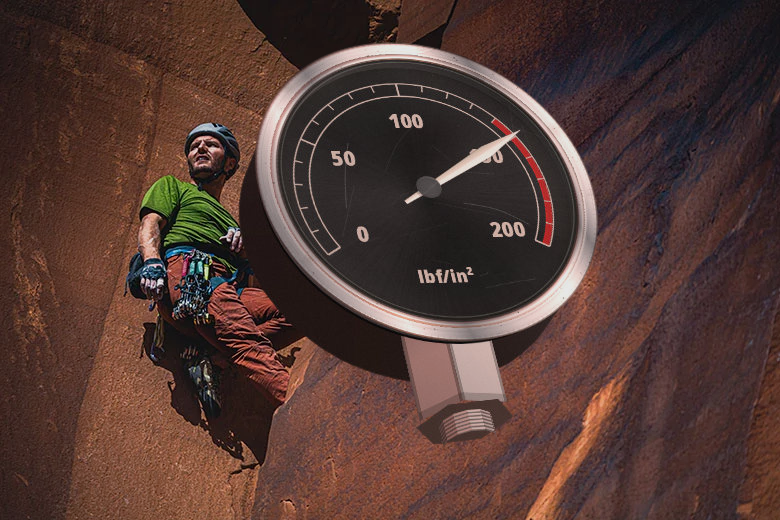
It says 150; psi
